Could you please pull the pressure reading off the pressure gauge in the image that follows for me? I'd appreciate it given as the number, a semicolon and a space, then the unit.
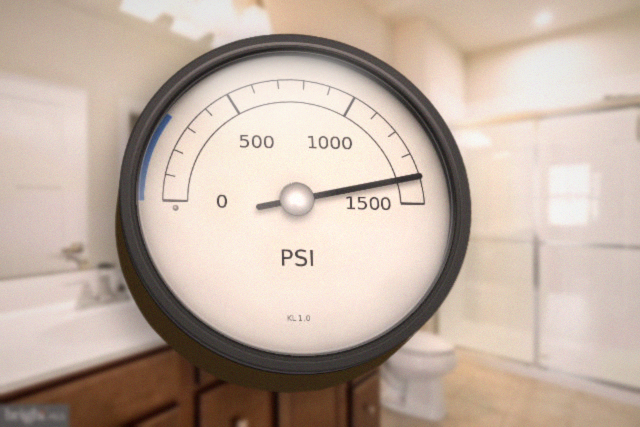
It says 1400; psi
